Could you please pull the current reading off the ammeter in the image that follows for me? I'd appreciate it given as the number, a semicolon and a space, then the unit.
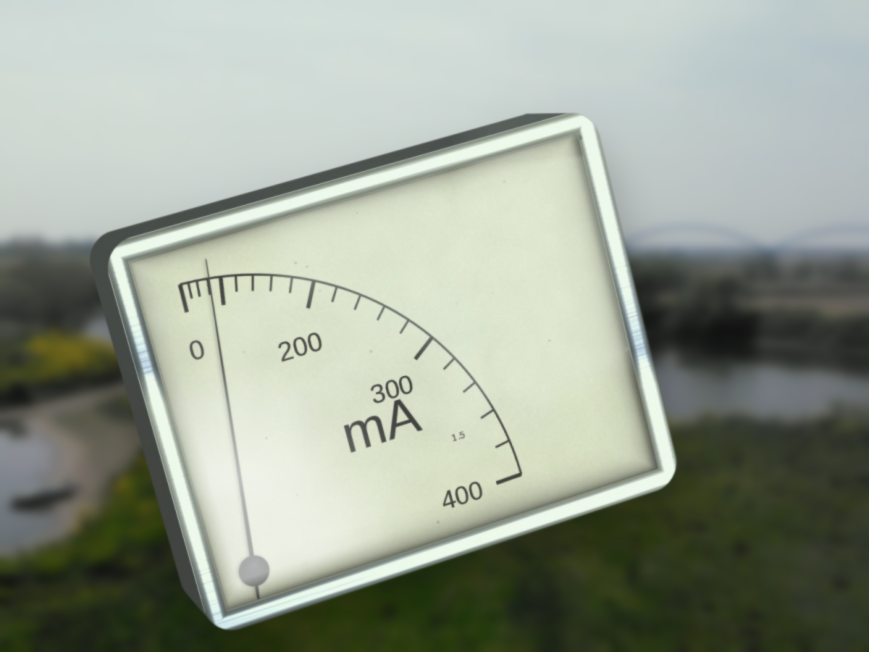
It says 80; mA
